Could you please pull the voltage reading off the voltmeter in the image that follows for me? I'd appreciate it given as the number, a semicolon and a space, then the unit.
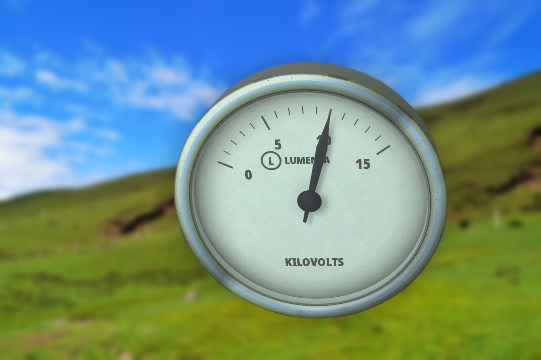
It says 10; kV
